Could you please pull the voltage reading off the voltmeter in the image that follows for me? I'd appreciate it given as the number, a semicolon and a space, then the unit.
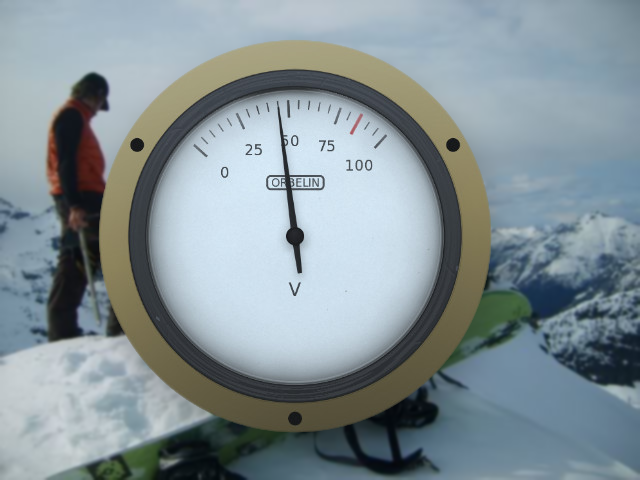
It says 45; V
